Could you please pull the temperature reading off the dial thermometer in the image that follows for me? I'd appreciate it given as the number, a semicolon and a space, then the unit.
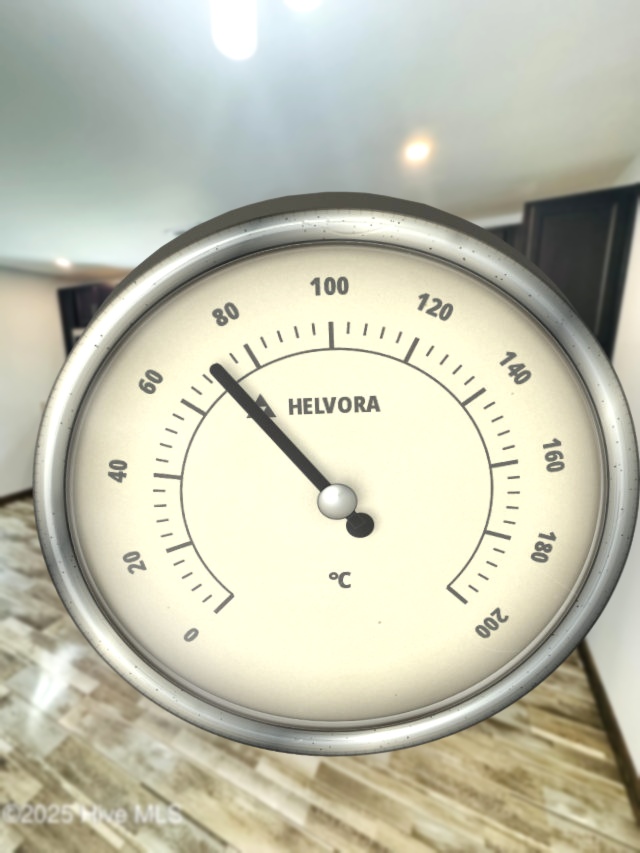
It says 72; °C
